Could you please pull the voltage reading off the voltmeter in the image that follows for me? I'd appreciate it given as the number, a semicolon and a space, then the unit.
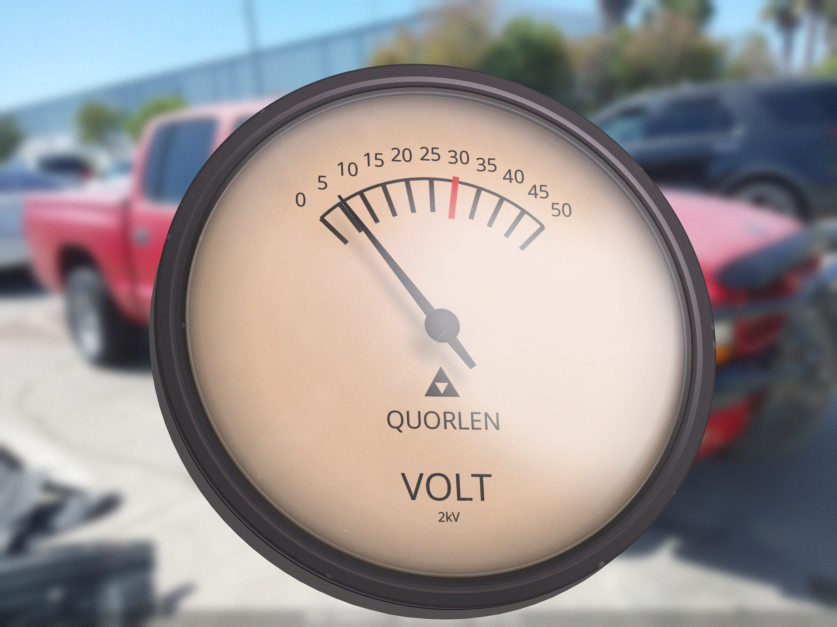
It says 5; V
